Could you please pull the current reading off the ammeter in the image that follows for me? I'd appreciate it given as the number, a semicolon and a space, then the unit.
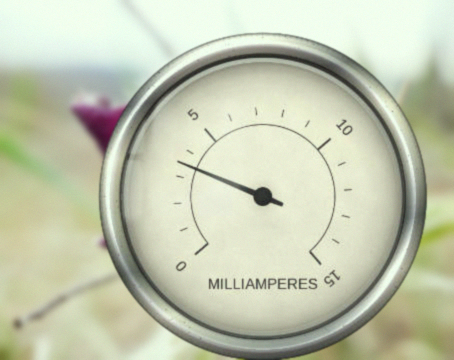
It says 3.5; mA
